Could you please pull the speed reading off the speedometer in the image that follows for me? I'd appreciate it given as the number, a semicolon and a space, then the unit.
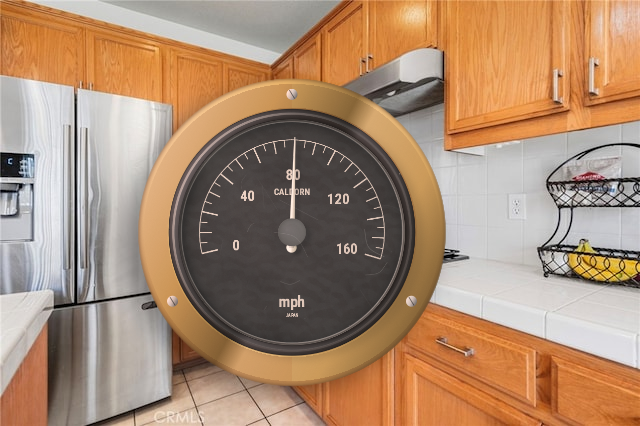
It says 80; mph
